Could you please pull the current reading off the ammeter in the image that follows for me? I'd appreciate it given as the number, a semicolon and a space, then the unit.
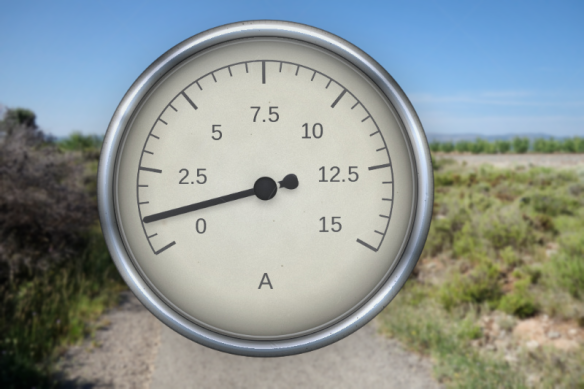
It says 1; A
